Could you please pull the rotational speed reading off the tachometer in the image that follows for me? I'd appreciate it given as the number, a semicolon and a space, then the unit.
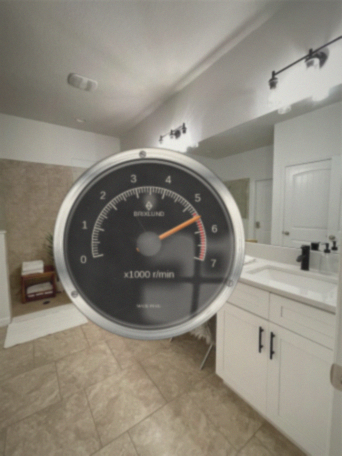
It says 5500; rpm
